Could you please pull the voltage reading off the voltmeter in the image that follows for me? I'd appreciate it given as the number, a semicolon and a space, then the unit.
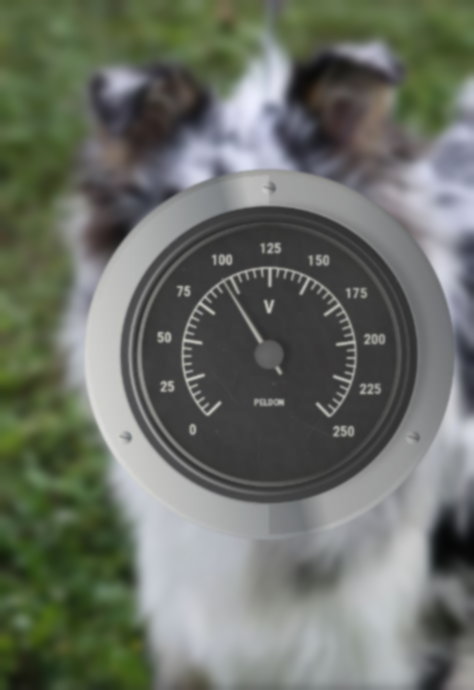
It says 95; V
